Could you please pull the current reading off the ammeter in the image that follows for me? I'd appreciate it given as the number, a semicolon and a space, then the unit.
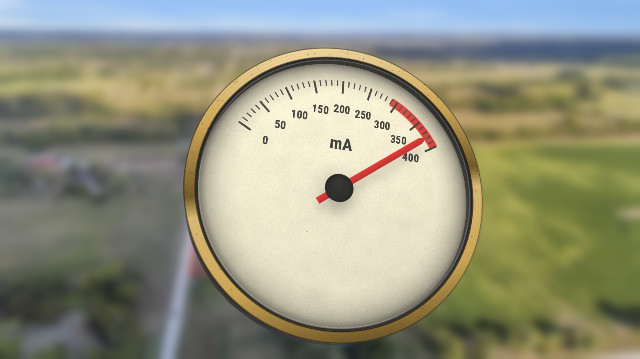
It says 380; mA
